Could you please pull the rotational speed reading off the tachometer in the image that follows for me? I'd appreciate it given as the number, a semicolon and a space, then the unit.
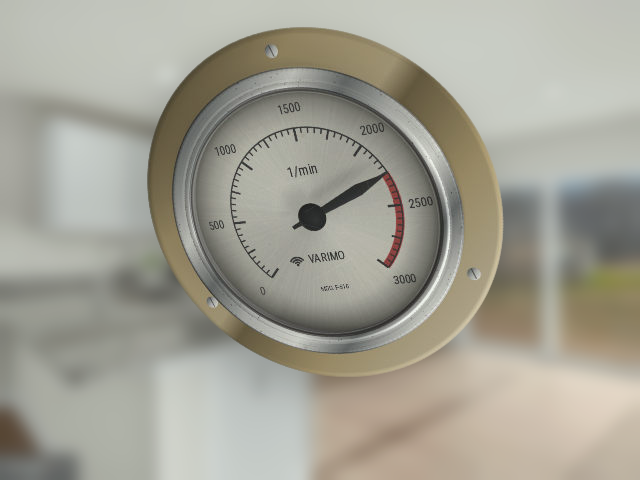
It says 2250; rpm
